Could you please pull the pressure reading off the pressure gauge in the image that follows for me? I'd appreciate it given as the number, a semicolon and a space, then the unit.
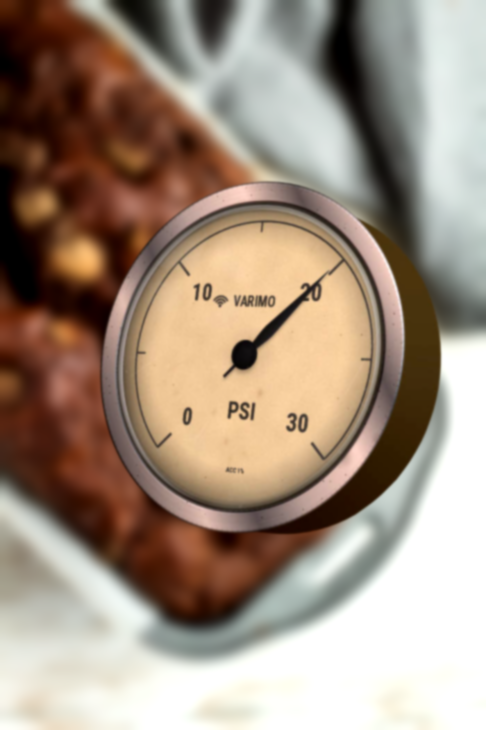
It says 20; psi
